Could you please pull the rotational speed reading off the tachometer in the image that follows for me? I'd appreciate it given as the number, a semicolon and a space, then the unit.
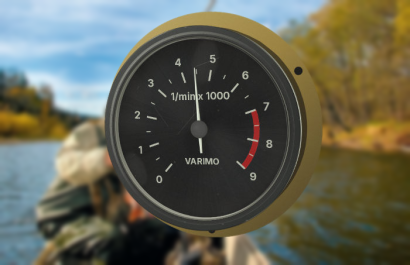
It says 4500; rpm
